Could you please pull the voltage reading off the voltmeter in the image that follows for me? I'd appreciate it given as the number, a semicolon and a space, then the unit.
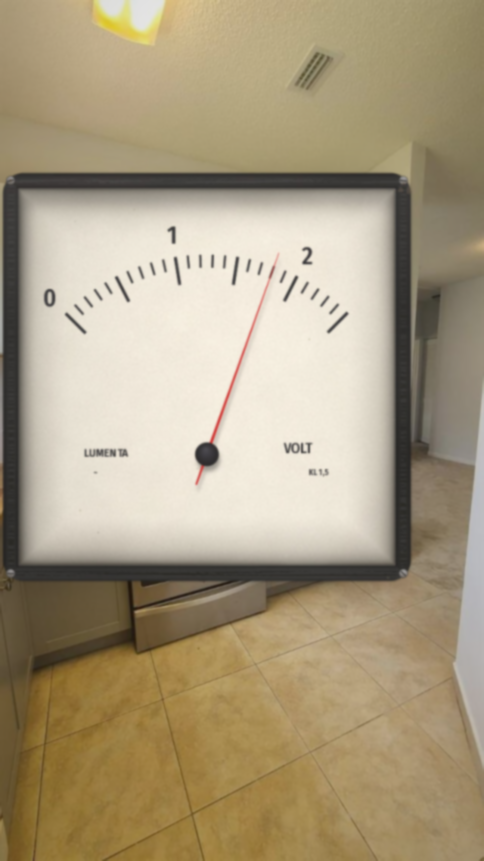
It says 1.8; V
